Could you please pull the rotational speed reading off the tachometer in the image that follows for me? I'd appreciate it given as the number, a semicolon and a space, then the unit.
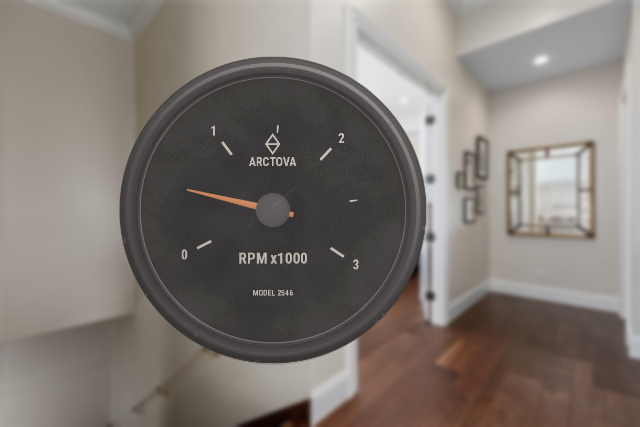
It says 500; rpm
